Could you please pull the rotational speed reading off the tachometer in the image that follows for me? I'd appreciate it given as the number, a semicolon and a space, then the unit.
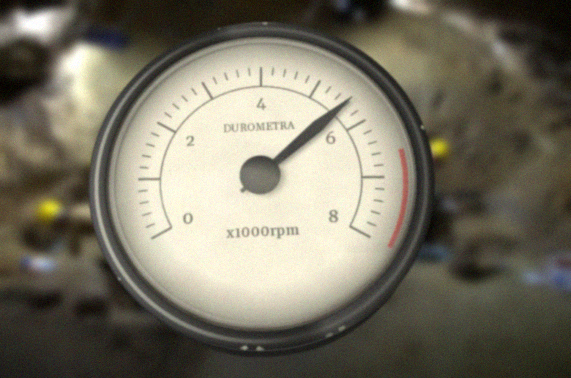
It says 5600; rpm
